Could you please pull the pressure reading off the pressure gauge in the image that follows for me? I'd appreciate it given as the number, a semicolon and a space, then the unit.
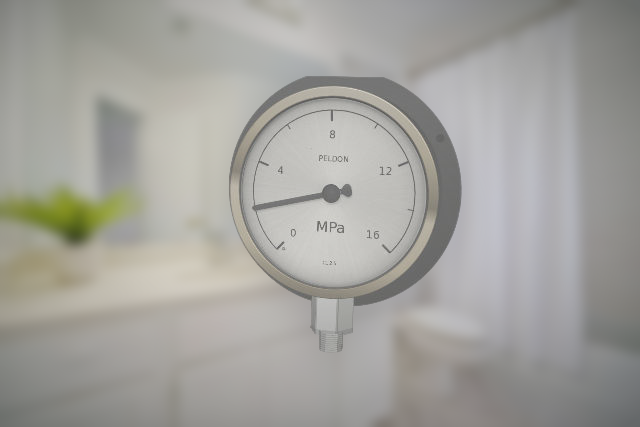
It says 2; MPa
